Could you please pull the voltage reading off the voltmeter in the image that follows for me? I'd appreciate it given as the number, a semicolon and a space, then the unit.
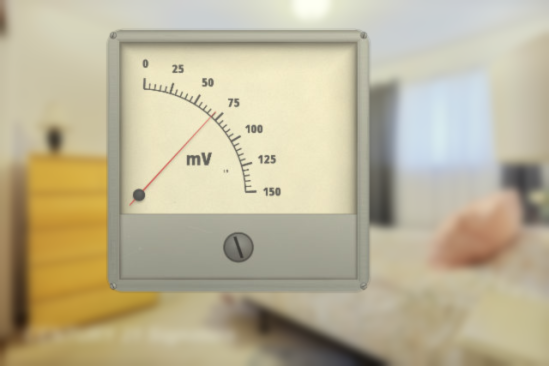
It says 70; mV
